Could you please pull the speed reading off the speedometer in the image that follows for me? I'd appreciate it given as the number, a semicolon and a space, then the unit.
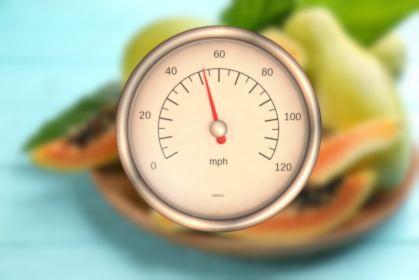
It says 52.5; mph
